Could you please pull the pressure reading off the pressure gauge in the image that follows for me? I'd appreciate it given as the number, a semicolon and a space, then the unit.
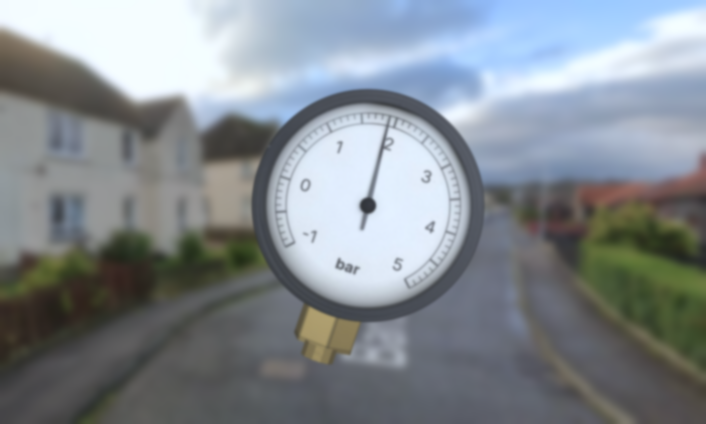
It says 1.9; bar
